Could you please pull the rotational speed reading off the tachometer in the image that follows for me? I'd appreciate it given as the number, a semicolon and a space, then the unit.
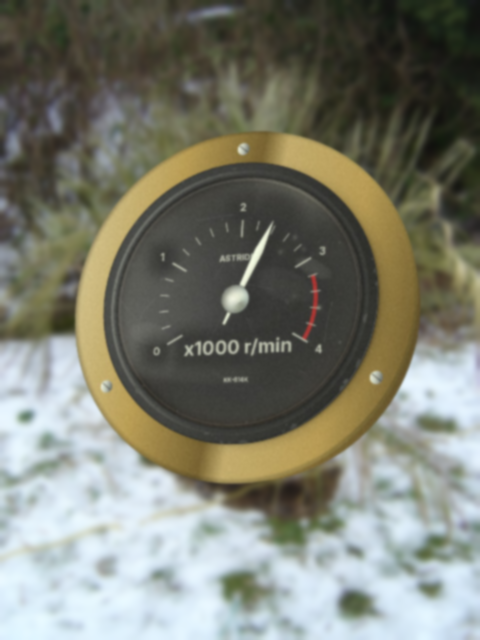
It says 2400; rpm
